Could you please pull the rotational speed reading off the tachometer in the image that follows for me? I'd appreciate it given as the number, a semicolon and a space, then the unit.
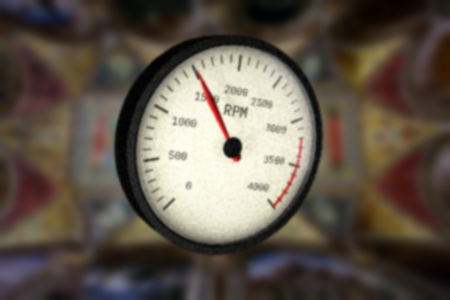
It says 1500; rpm
